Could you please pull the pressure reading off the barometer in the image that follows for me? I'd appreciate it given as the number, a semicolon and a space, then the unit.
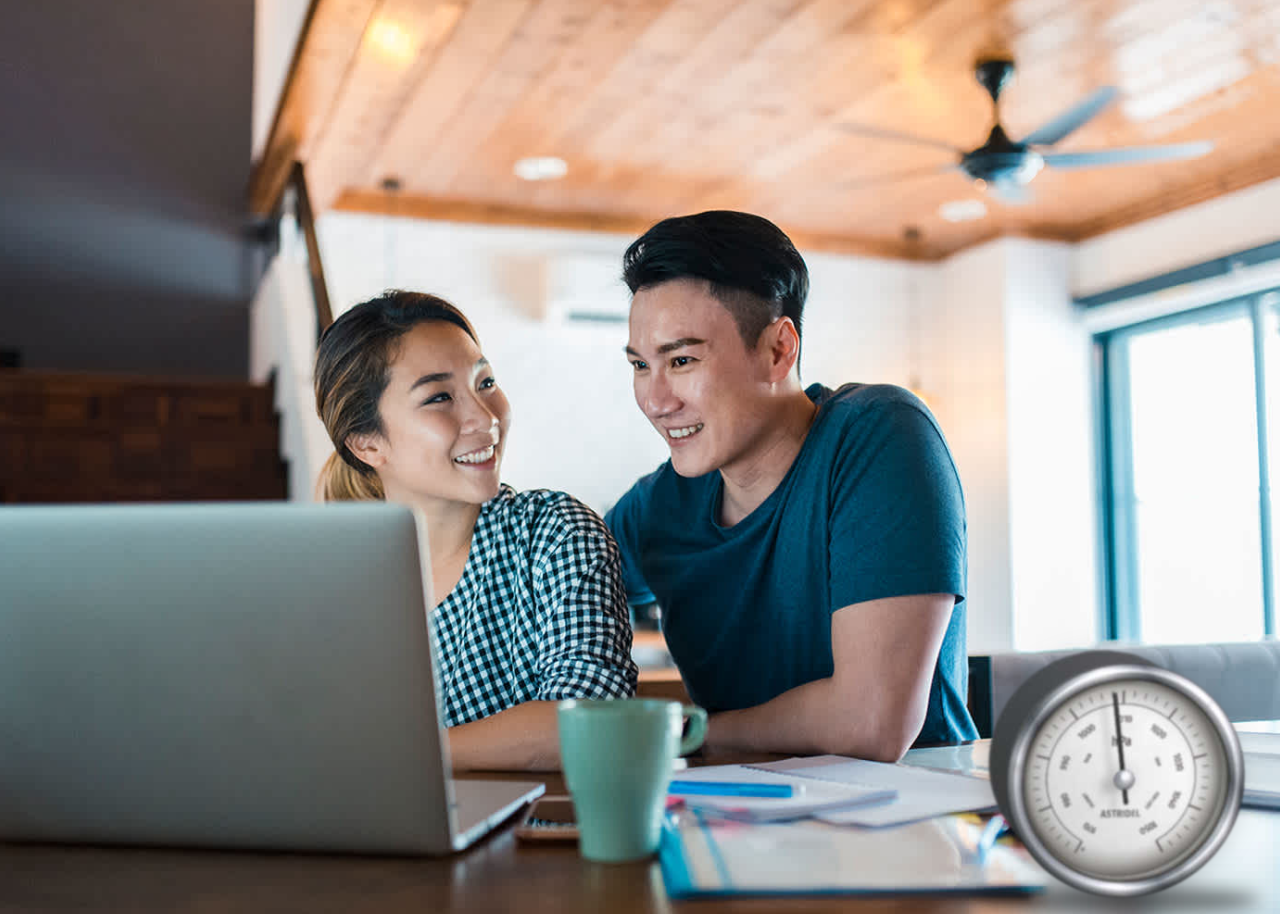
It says 1008; hPa
